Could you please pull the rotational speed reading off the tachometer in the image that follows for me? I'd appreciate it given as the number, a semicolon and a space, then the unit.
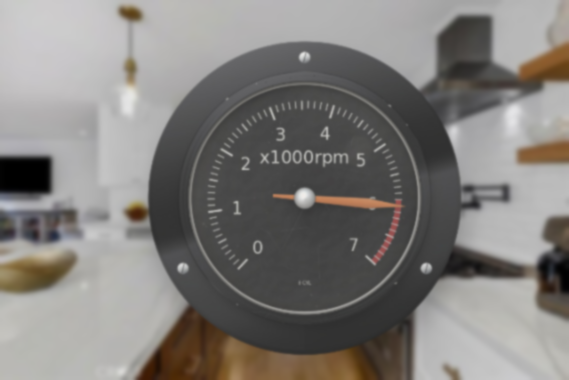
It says 6000; rpm
